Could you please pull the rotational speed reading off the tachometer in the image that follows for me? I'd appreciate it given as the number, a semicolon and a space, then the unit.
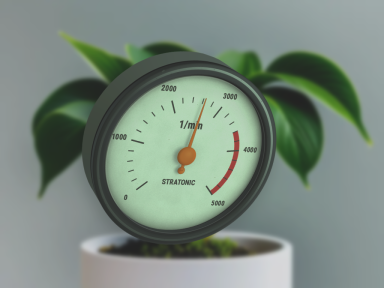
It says 2600; rpm
